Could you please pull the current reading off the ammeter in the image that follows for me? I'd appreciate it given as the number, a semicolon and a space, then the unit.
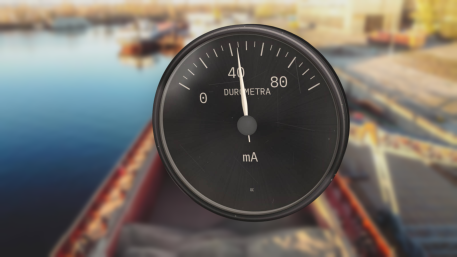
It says 45; mA
